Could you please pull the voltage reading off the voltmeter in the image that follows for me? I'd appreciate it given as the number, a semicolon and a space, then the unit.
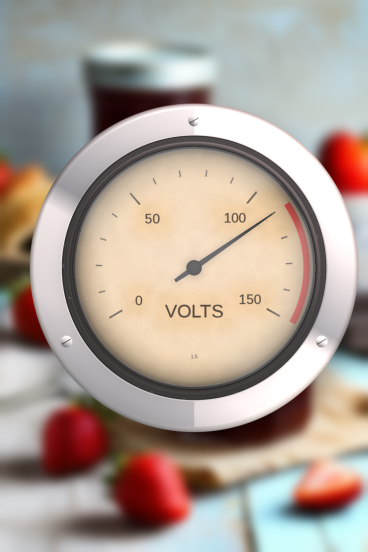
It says 110; V
